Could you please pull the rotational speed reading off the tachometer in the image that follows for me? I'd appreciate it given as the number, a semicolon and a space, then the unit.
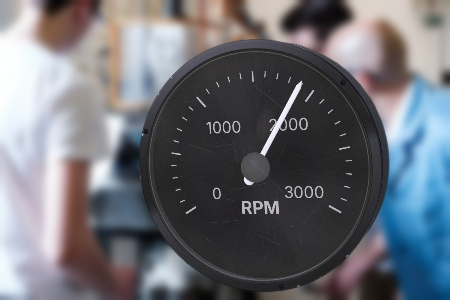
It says 1900; rpm
